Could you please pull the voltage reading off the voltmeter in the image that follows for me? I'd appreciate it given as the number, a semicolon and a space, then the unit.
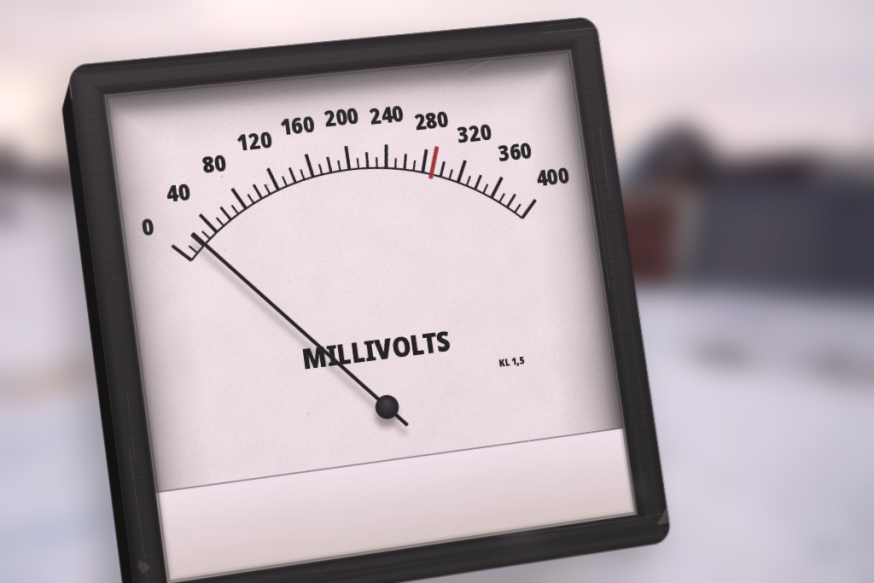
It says 20; mV
